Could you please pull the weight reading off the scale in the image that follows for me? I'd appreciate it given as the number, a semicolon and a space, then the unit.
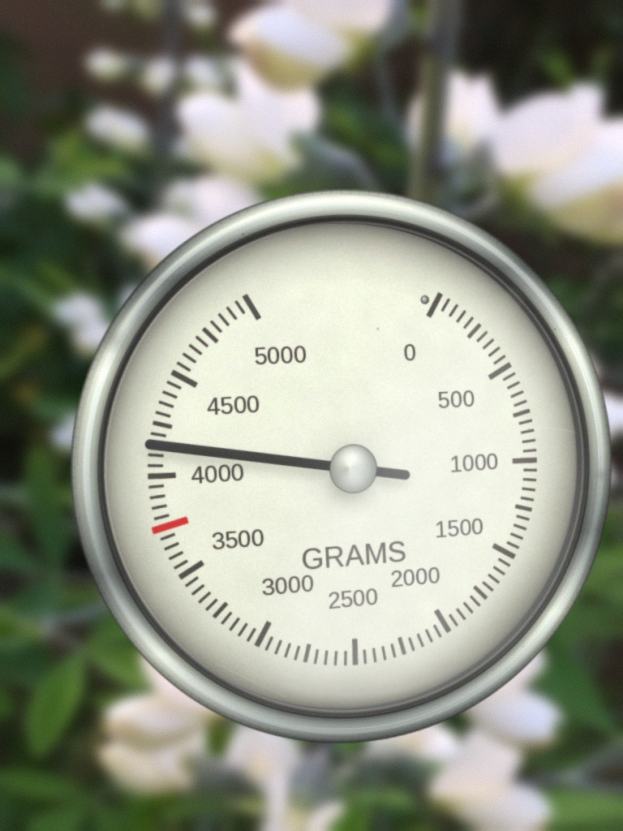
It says 4150; g
